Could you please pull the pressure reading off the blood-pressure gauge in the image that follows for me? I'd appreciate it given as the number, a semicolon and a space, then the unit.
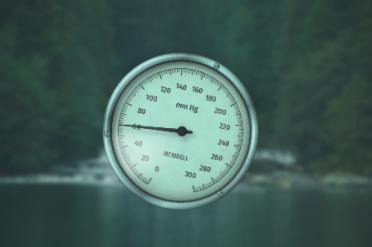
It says 60; mmHg
